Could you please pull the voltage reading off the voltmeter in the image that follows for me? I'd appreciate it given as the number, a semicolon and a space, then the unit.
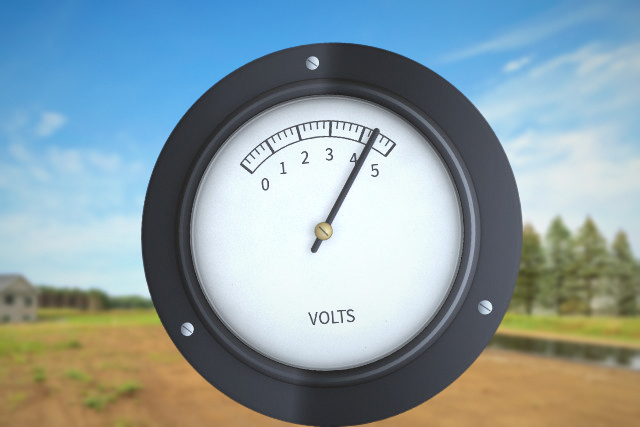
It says 4.4; V
